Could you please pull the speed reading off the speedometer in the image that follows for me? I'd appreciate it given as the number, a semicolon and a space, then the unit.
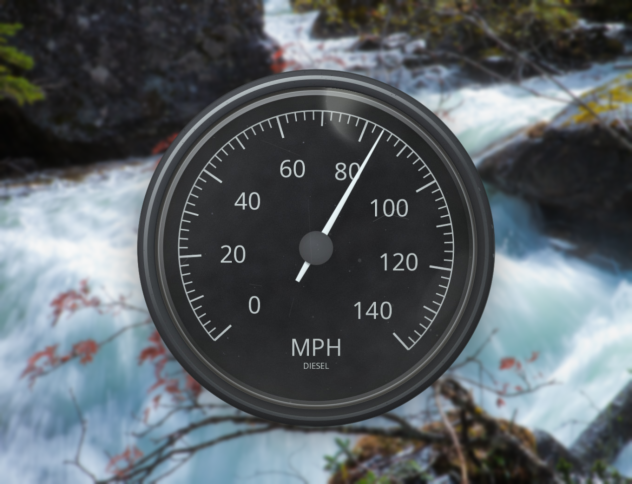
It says 84; mph
